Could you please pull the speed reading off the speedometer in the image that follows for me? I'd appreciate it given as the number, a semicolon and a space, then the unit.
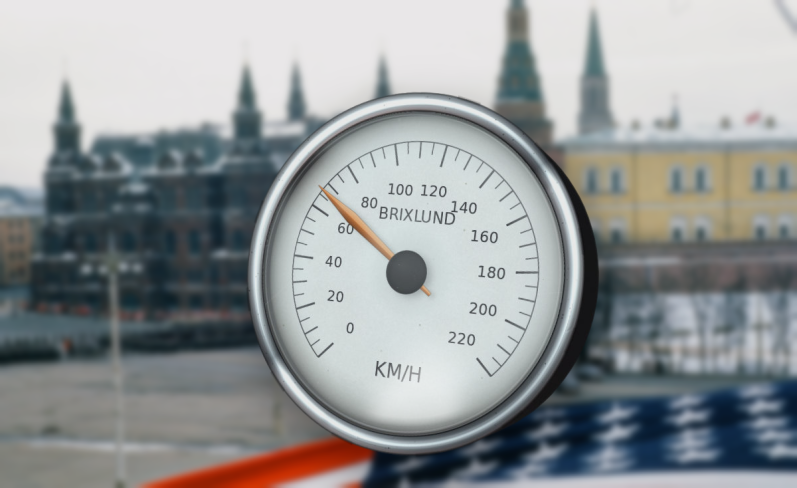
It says 67.5; km/h
